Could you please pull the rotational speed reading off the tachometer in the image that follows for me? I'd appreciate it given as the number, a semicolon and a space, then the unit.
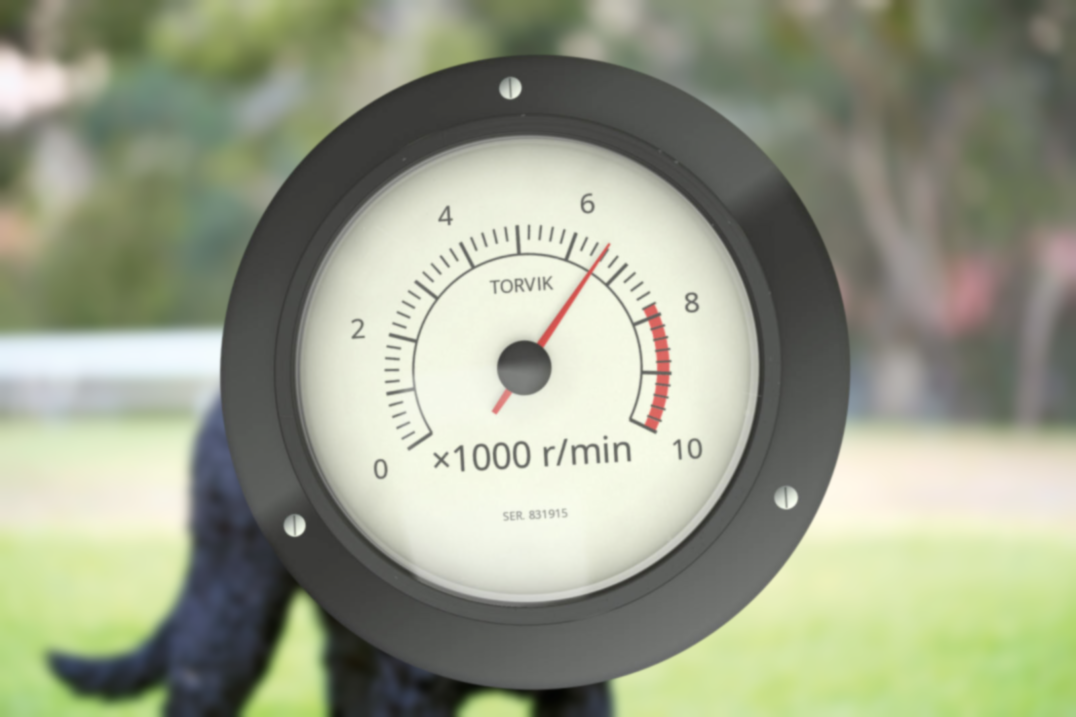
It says 6600; rpm
